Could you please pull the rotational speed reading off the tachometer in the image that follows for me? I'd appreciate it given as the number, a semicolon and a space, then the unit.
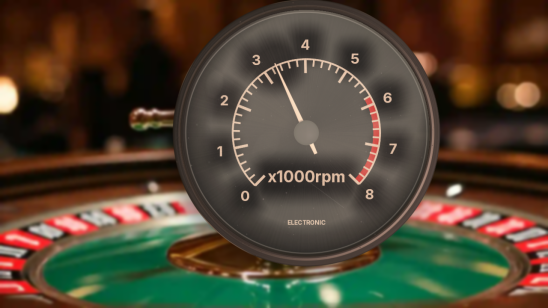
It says 3300; rpm
